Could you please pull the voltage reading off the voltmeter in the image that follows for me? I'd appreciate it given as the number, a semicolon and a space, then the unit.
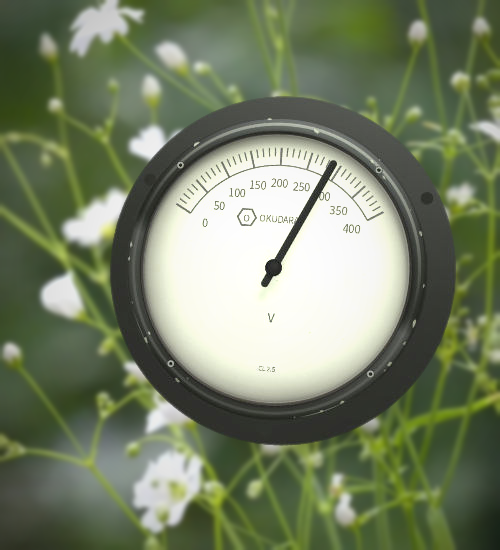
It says 290; V
